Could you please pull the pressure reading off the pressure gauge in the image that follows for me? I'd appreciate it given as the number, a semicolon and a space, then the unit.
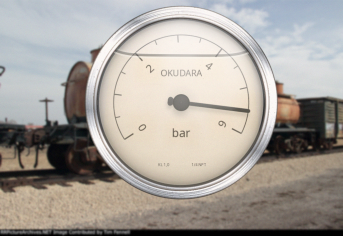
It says 5.5; bar
